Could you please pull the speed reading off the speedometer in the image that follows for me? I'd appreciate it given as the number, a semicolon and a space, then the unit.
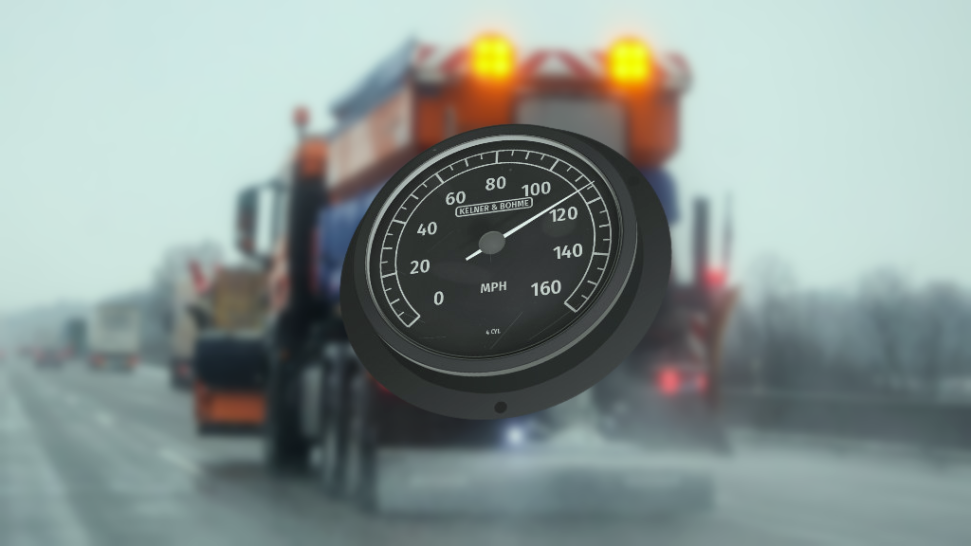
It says 115; mph
